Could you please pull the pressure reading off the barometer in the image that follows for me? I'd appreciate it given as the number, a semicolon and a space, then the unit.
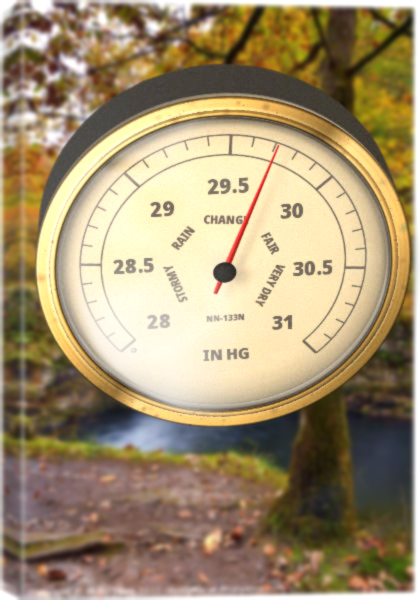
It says 29.7; inHg
